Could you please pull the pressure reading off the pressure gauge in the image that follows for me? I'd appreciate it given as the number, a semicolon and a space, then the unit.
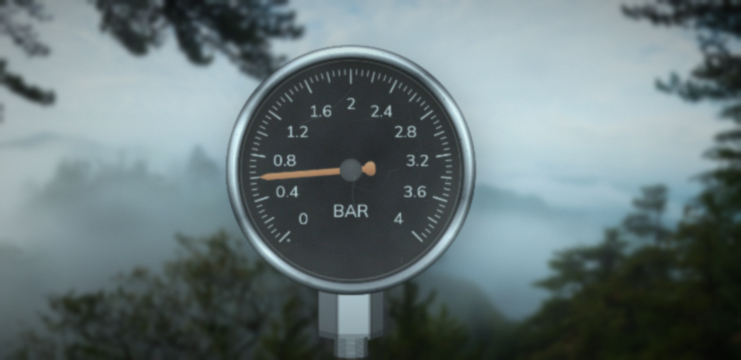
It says 0.6; bar
